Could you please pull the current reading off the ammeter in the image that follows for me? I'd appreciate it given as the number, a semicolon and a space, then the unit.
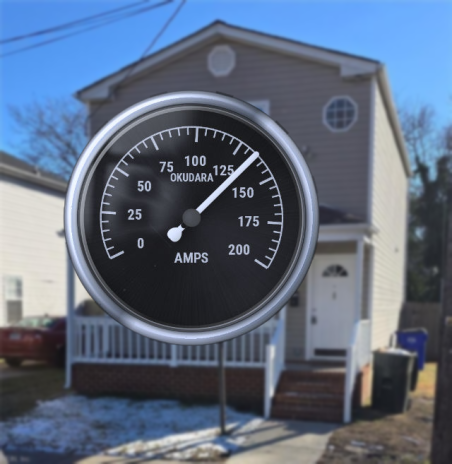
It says 135; A
